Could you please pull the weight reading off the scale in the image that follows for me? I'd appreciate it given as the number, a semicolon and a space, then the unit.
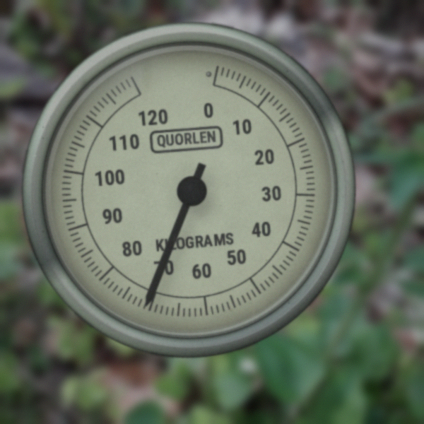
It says 71; kg
